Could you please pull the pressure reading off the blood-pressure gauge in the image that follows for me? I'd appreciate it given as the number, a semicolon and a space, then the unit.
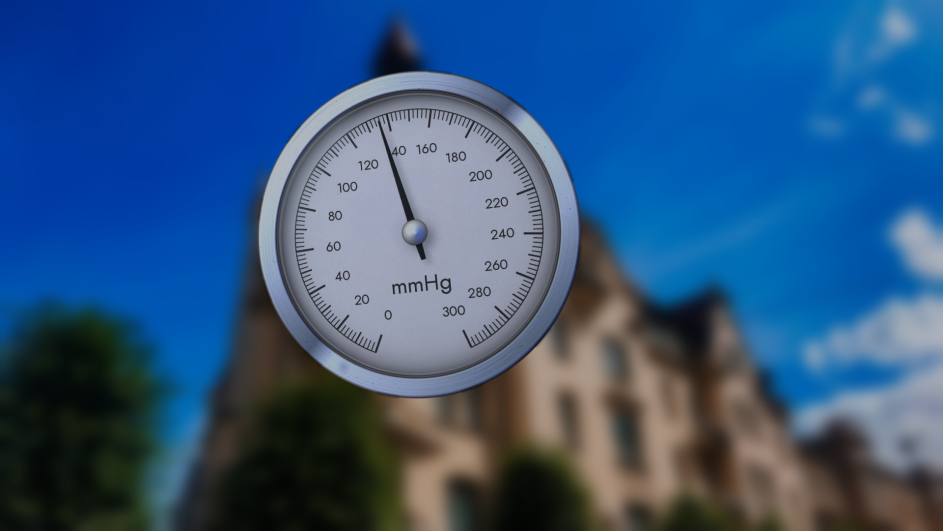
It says 136; mmHg
